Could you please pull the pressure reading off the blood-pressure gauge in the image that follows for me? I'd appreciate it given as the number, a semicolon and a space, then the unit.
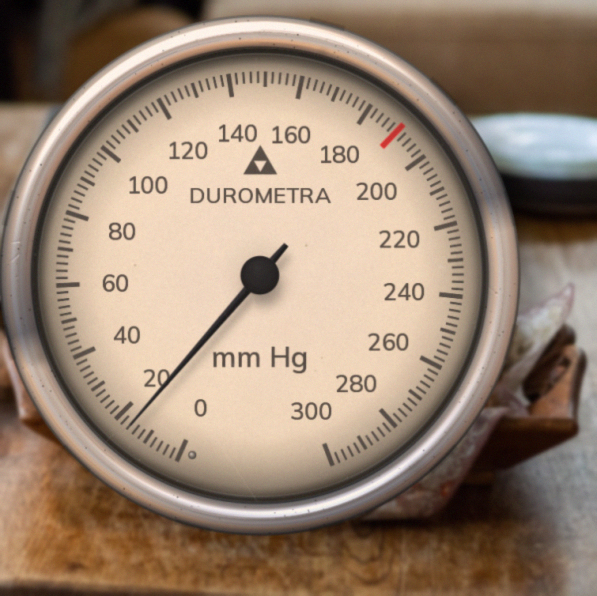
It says 16; mmHg
